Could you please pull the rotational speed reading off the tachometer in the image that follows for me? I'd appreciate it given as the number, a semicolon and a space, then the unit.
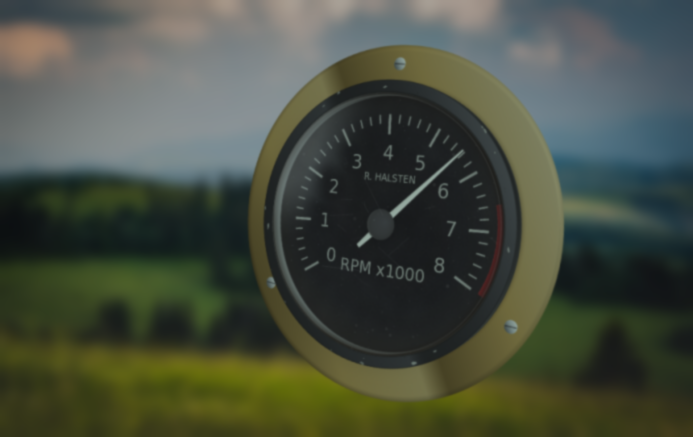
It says 5600; rpm
